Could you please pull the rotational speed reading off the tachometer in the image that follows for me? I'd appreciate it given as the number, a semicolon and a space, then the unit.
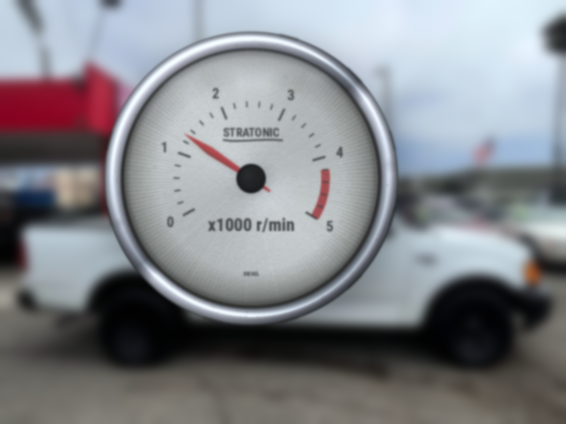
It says 1300; rpm
